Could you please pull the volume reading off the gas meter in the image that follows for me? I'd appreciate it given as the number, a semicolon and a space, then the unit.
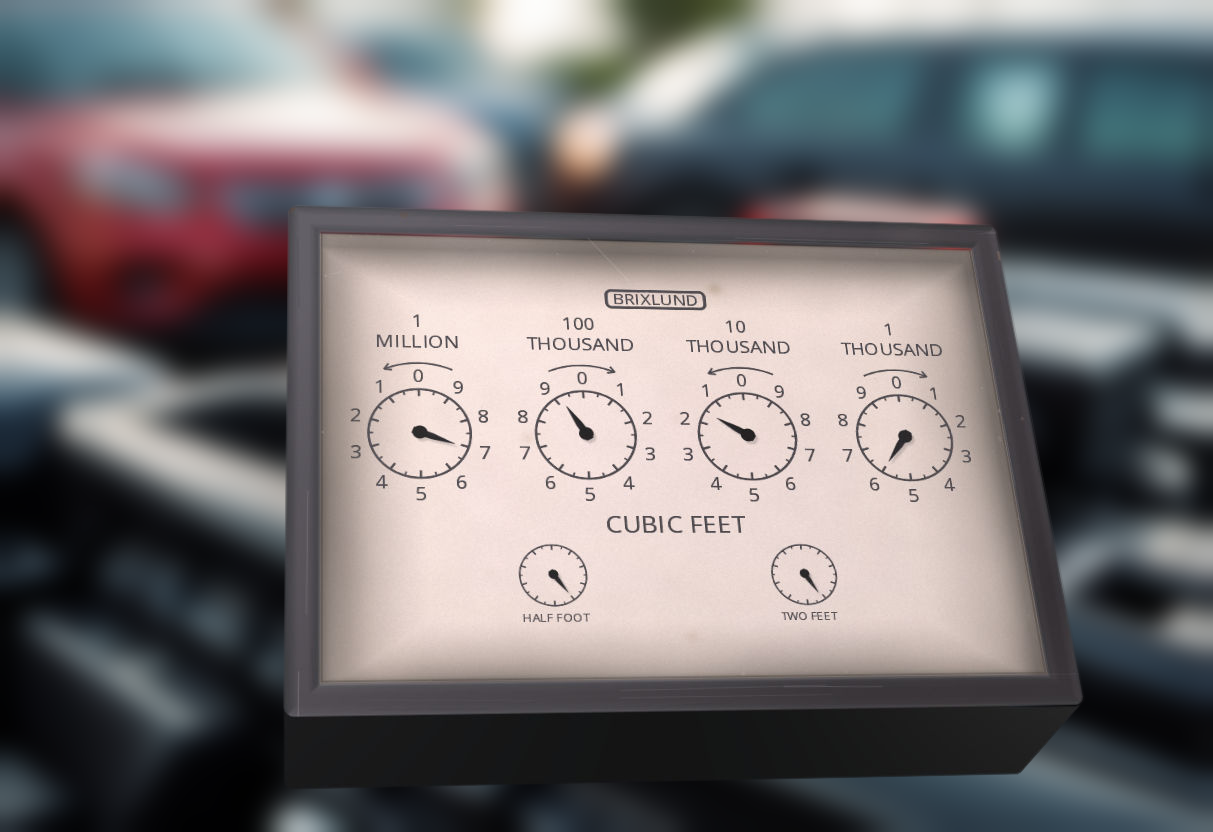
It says 691600; ft³
